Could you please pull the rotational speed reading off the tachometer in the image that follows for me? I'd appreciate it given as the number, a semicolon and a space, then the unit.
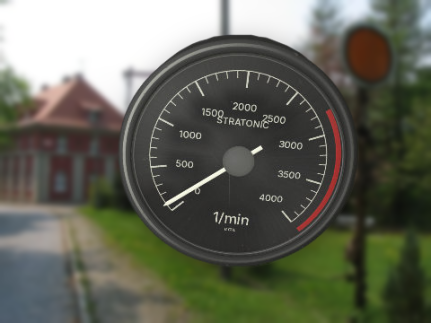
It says 100; rpm
